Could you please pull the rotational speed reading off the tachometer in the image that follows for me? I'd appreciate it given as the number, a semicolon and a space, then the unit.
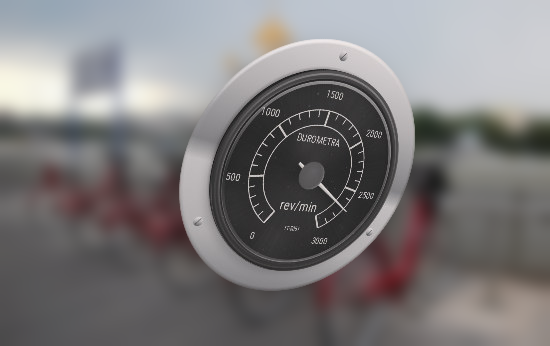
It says 2700; rpm
